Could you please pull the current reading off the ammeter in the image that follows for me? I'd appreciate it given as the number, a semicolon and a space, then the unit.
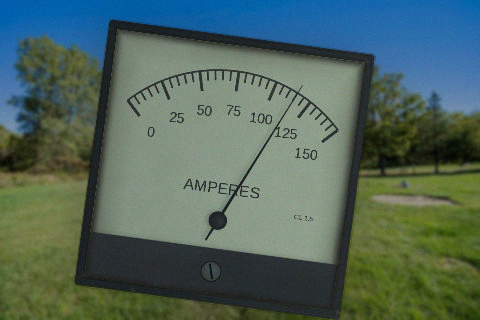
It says 115; A
